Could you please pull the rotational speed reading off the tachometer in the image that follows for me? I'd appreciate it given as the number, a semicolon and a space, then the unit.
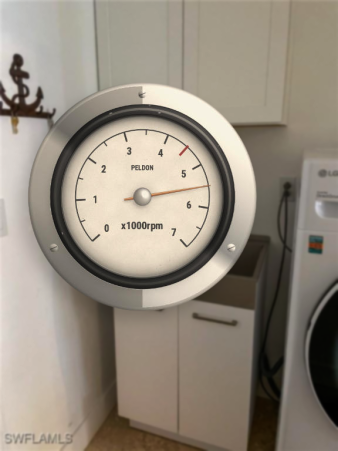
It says 5500; rpm
